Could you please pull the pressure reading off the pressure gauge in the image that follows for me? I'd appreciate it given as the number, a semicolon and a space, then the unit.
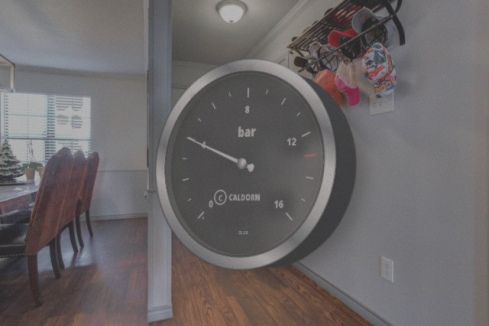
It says 4; bar
